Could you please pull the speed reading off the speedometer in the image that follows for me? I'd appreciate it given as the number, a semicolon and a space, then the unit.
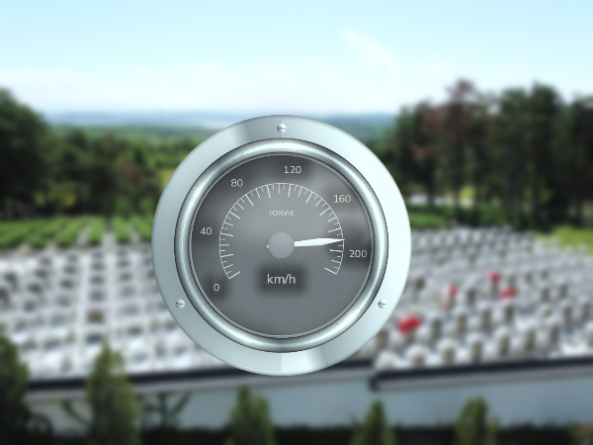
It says 190; km/h
